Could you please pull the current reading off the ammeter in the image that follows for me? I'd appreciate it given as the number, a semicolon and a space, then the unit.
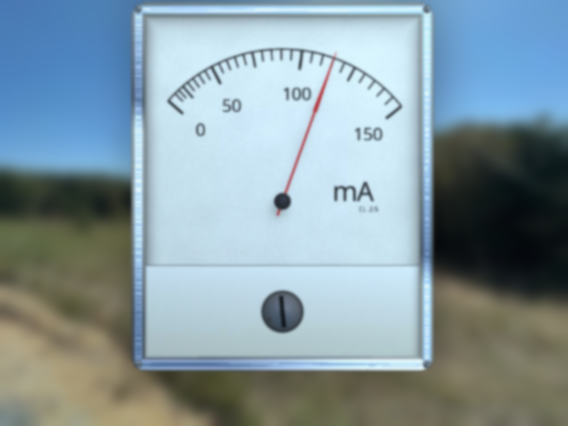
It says 115; mA
